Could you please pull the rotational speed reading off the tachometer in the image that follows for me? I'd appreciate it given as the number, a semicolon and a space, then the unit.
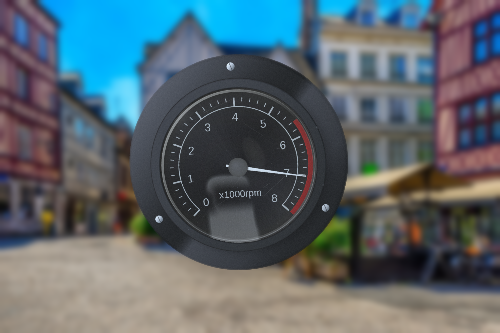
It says 7000; rpm
